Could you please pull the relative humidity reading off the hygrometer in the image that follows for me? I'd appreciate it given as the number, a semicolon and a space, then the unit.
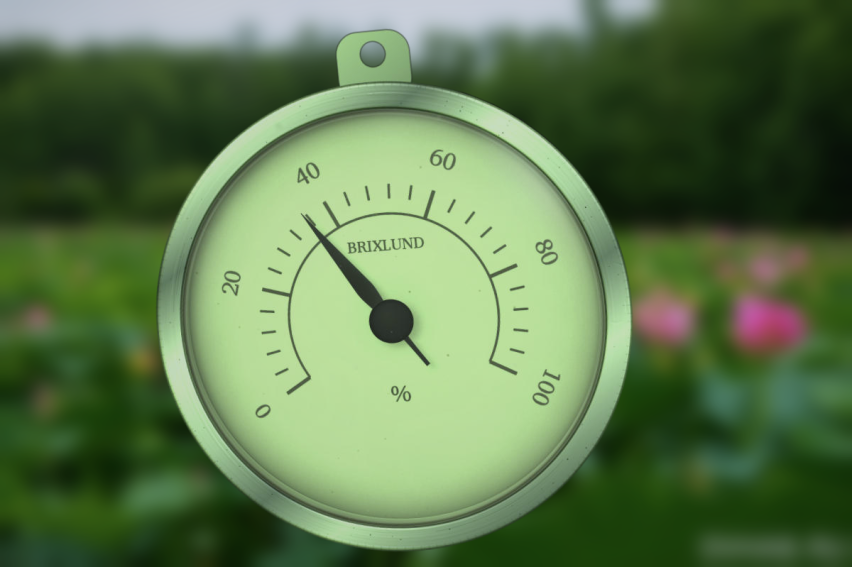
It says 36; %
